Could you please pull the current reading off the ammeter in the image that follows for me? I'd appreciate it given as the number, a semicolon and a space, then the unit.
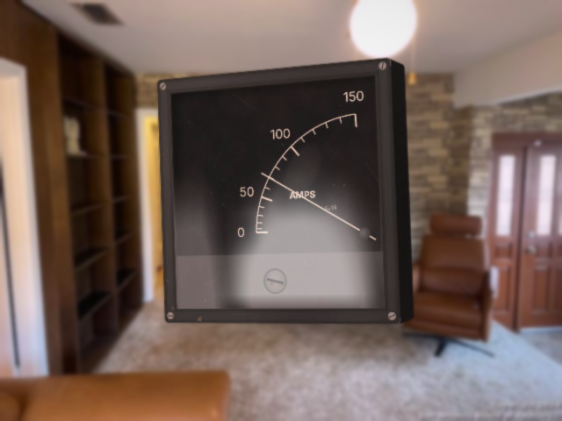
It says 70; A
